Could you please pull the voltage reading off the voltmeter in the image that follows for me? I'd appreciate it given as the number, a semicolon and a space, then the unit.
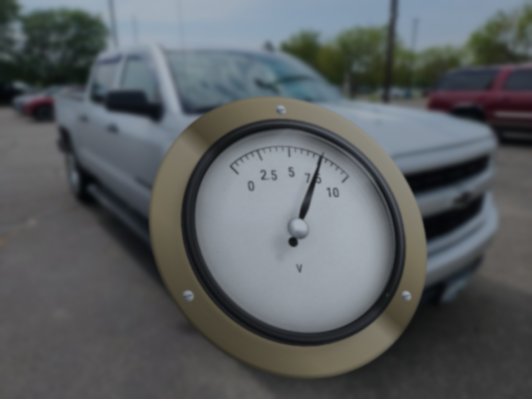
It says 7.5; V
